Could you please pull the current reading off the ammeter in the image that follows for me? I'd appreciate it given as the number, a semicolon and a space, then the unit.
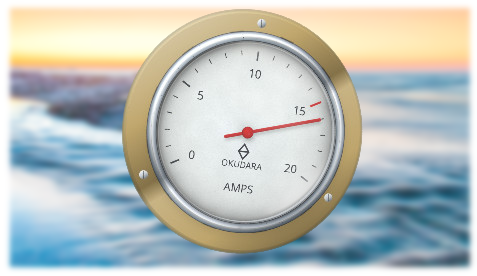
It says 16; A
